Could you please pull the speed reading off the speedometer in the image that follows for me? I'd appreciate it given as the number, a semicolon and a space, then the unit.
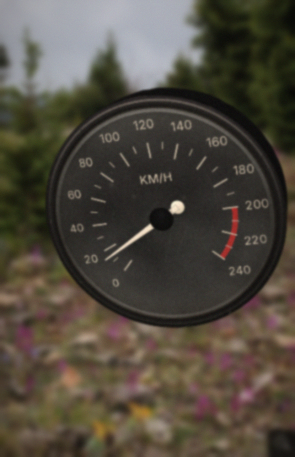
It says 15; km/h
